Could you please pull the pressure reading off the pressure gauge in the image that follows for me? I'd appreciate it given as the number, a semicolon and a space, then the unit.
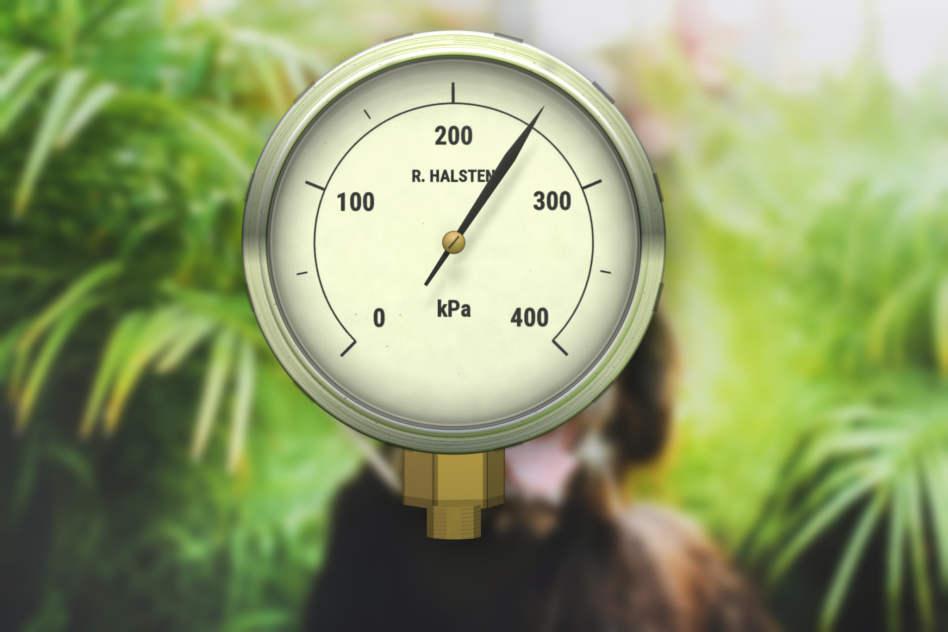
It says 250; kPa
